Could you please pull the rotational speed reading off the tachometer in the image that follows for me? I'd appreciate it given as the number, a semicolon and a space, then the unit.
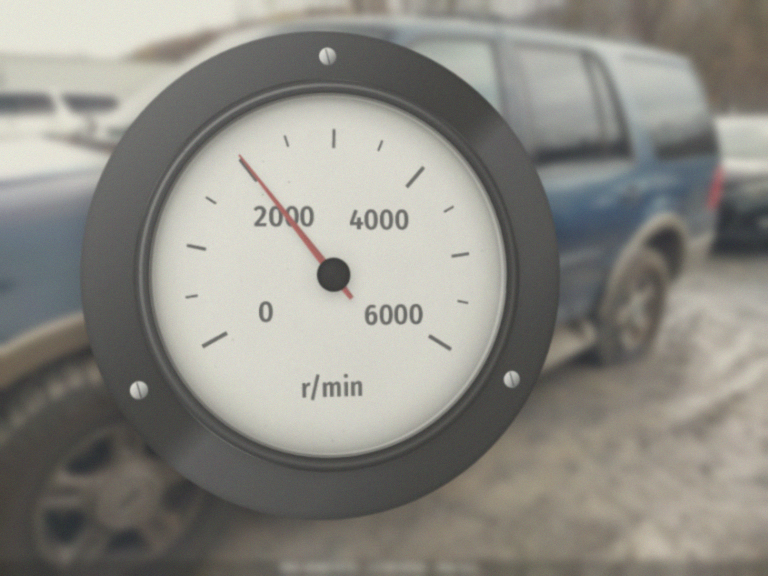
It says 2000; rpm
